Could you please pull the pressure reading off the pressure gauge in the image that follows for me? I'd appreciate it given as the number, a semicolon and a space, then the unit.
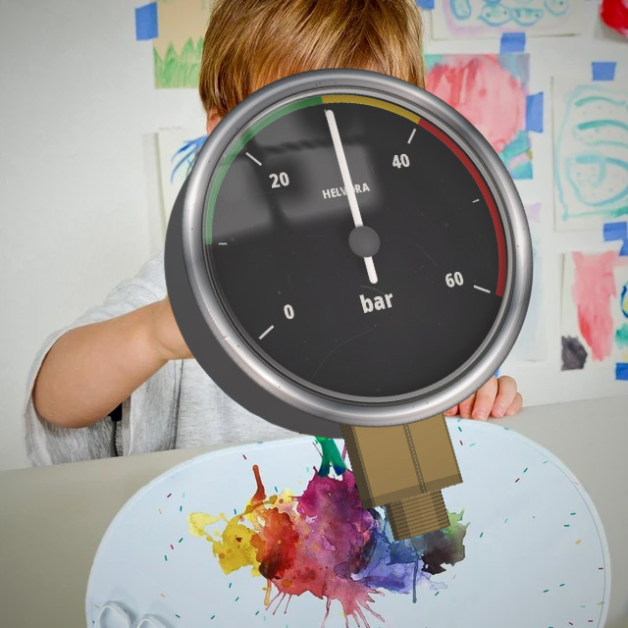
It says 30; bar
